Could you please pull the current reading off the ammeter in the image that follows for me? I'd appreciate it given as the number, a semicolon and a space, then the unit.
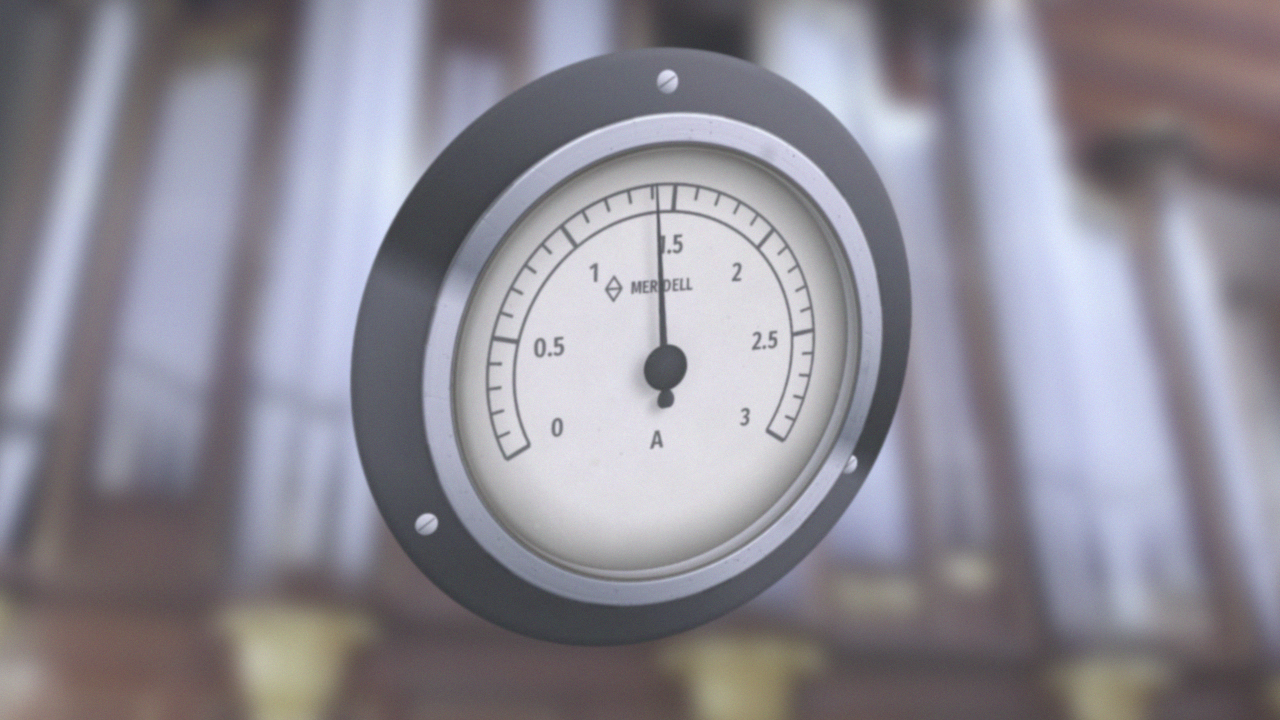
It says 1.4; A
